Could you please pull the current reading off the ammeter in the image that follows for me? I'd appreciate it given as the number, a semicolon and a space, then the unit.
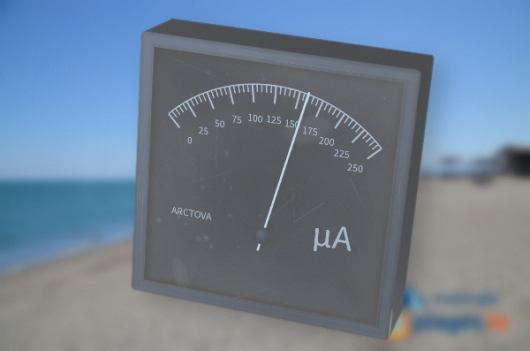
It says 160; µA
